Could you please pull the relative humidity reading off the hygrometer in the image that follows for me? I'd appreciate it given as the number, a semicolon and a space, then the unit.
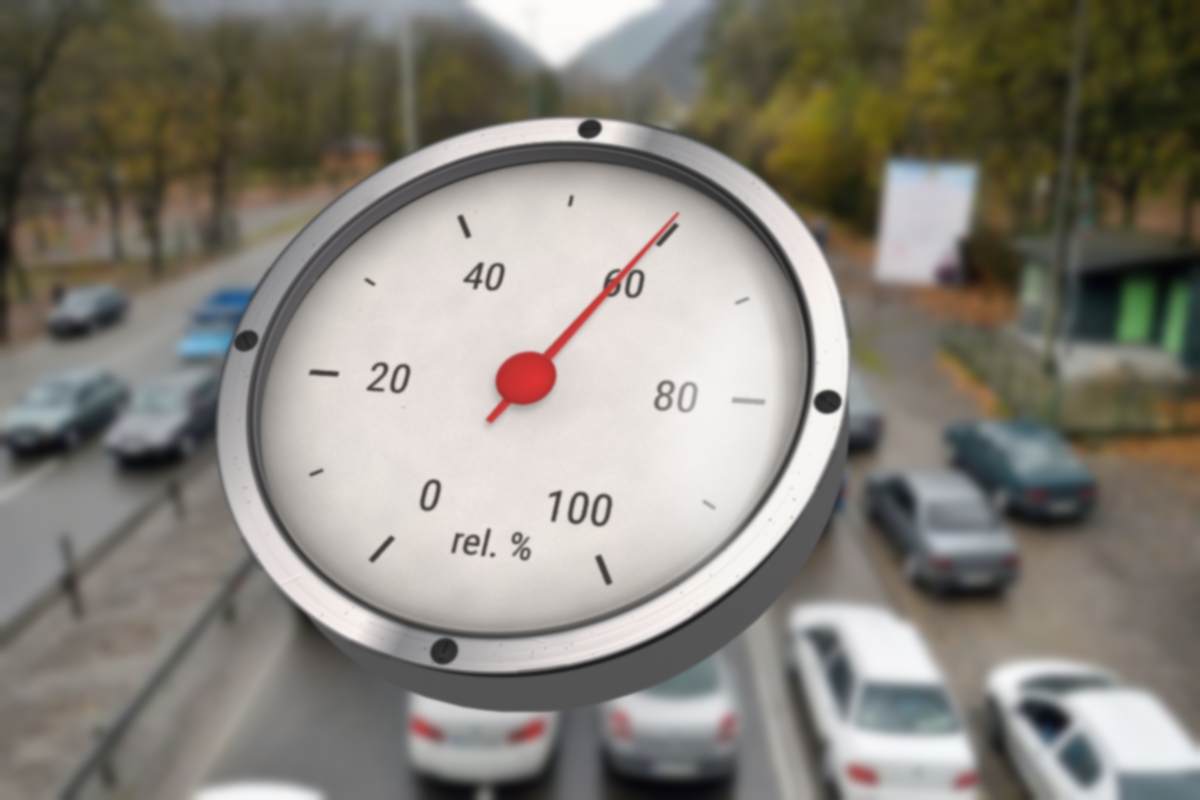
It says 60; %
